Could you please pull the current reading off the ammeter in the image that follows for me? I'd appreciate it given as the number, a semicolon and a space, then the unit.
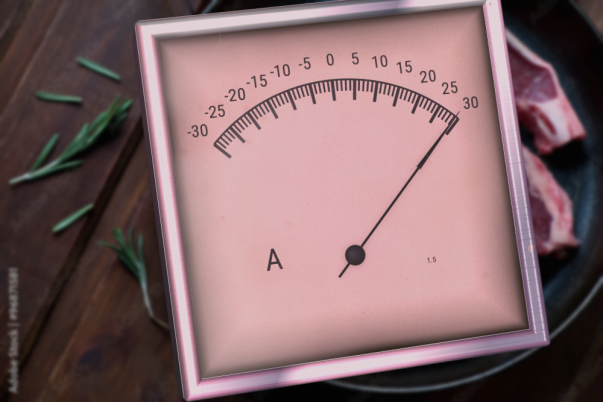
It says 29; A
